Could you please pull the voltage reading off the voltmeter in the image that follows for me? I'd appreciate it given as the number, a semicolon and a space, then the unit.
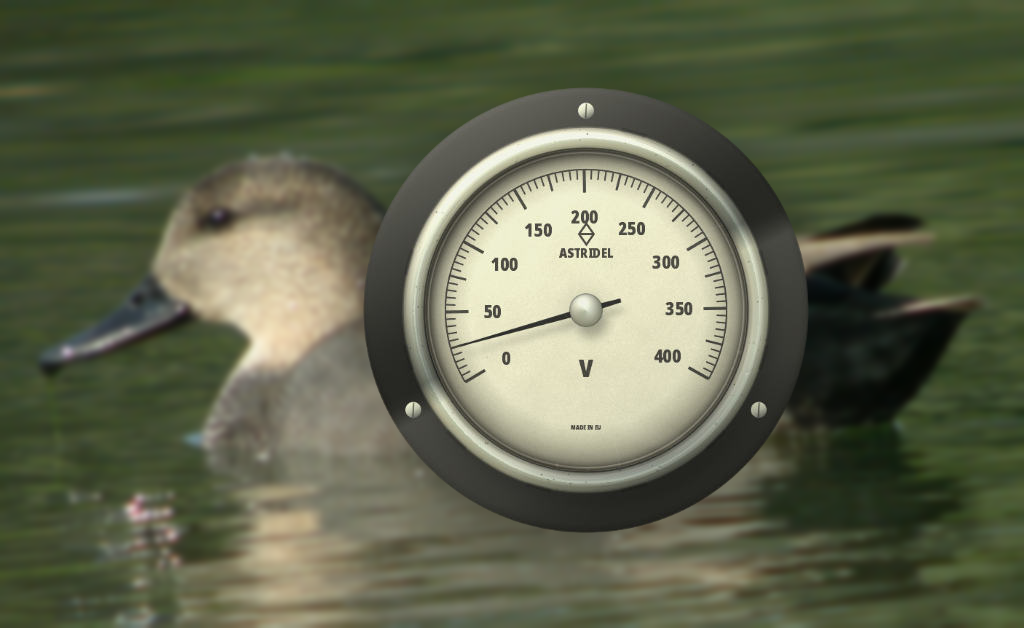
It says 25; V
